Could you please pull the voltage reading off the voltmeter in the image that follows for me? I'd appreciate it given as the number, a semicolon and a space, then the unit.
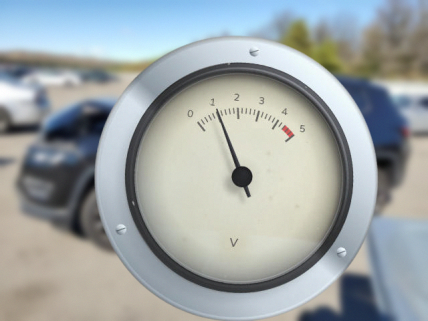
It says 1; V
